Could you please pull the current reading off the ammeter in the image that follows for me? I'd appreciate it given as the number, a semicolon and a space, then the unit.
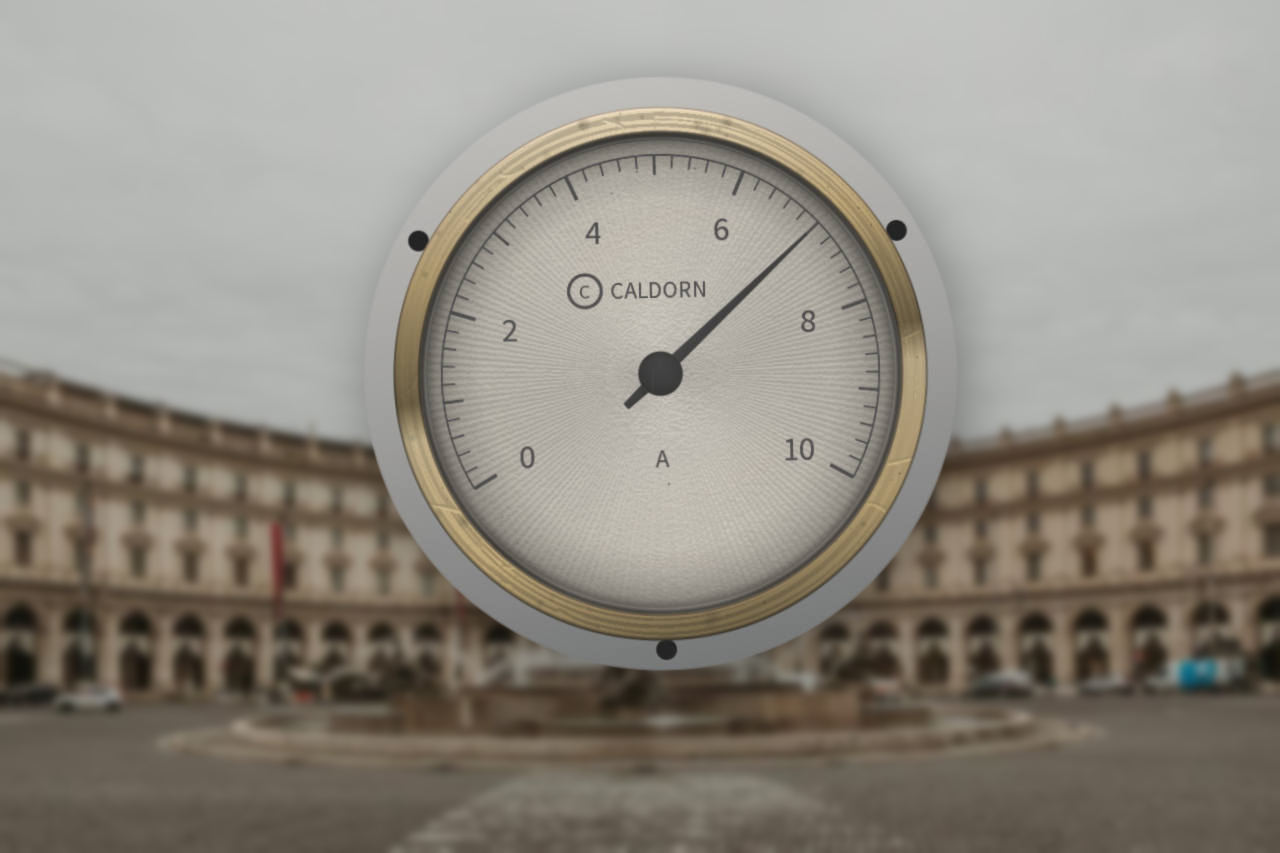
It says 7; A
